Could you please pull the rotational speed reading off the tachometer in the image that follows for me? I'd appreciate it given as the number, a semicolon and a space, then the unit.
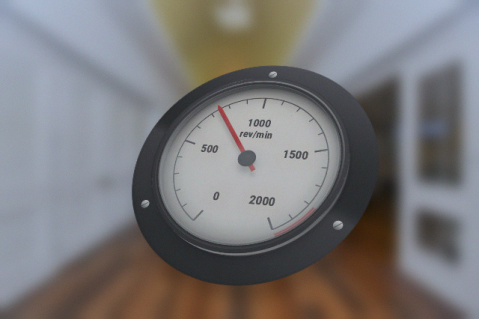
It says 750; rpm
